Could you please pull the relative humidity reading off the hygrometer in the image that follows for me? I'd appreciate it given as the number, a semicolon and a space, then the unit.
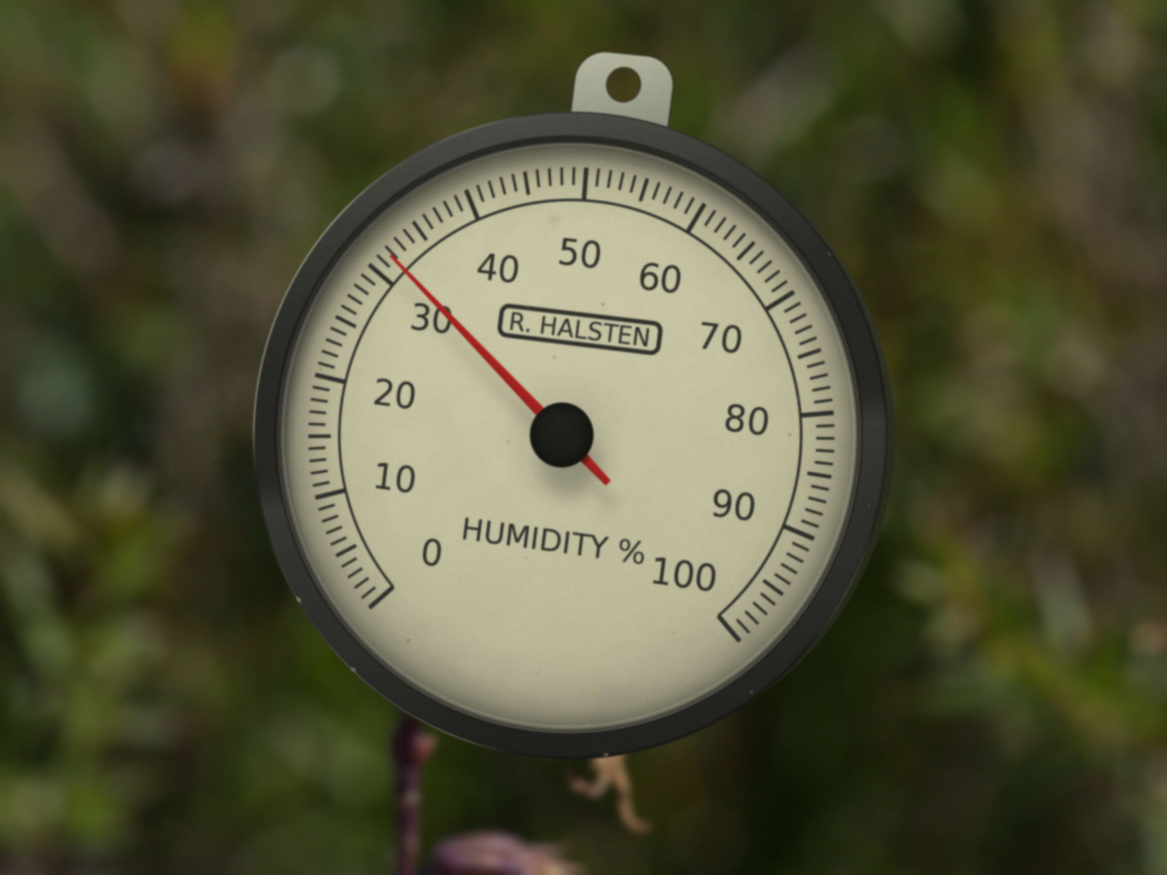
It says 32; %
